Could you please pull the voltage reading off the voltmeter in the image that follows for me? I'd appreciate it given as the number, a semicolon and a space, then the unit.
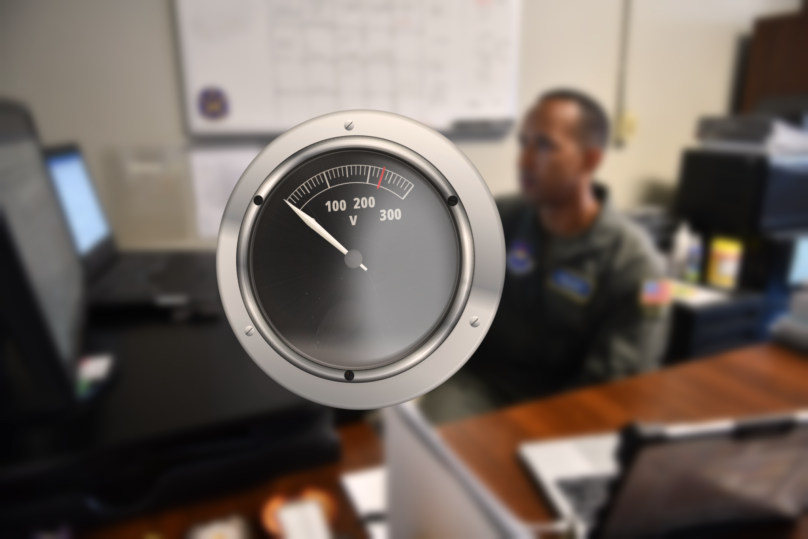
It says 0; V
